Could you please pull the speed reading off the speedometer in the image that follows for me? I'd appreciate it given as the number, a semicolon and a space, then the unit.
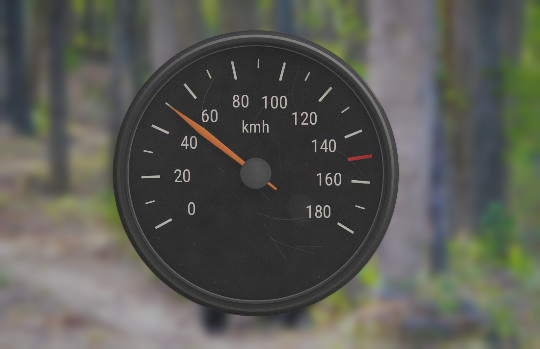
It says 50; km/h
